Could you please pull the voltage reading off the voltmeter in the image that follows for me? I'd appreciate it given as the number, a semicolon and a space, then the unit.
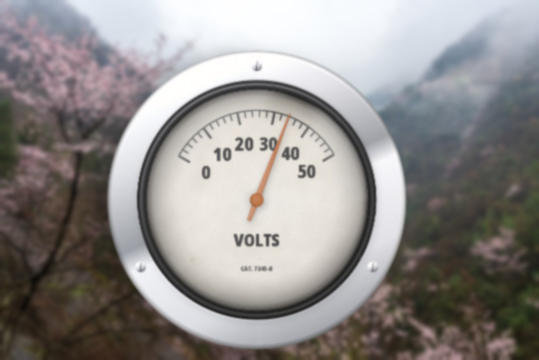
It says 34; V
